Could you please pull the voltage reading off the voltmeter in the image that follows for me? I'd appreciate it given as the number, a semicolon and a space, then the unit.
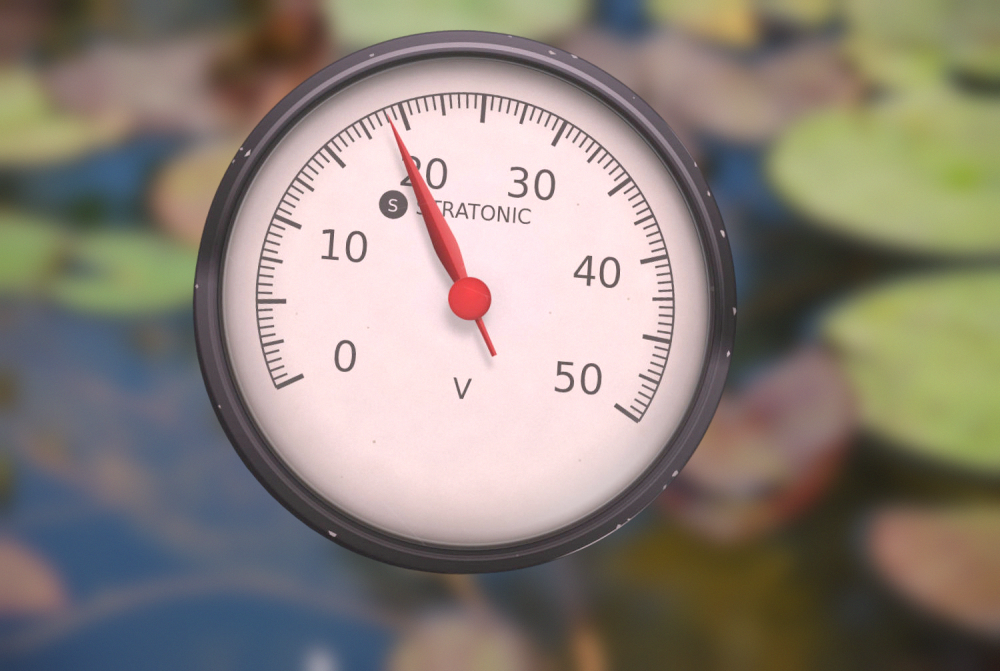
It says 19; V
